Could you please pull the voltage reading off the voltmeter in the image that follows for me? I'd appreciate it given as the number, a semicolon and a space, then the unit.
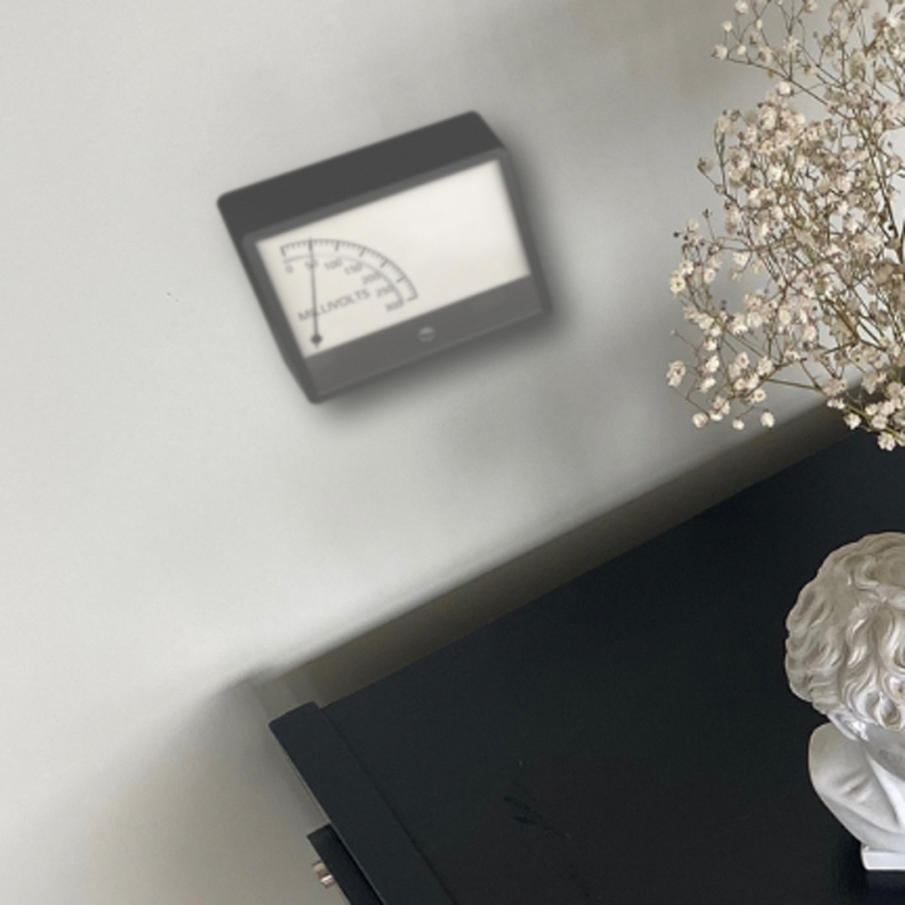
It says 50; mV
